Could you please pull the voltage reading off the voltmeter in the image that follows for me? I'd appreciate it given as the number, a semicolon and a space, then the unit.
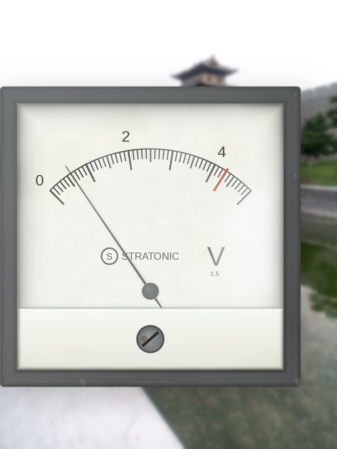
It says 0.6; V
